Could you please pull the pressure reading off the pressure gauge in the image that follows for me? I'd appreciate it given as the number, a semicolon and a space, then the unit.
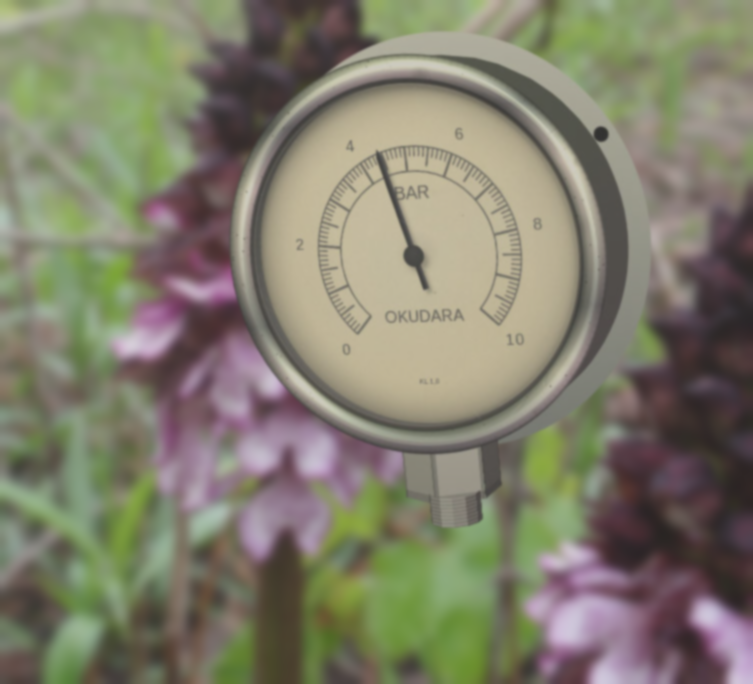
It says 4.5; bar
